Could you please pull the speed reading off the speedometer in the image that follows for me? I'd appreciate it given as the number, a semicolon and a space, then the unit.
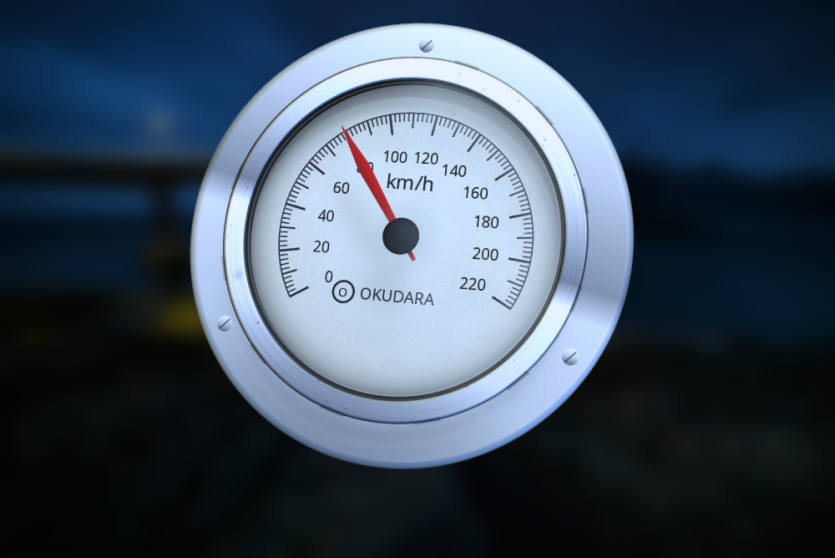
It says 80; km/h
